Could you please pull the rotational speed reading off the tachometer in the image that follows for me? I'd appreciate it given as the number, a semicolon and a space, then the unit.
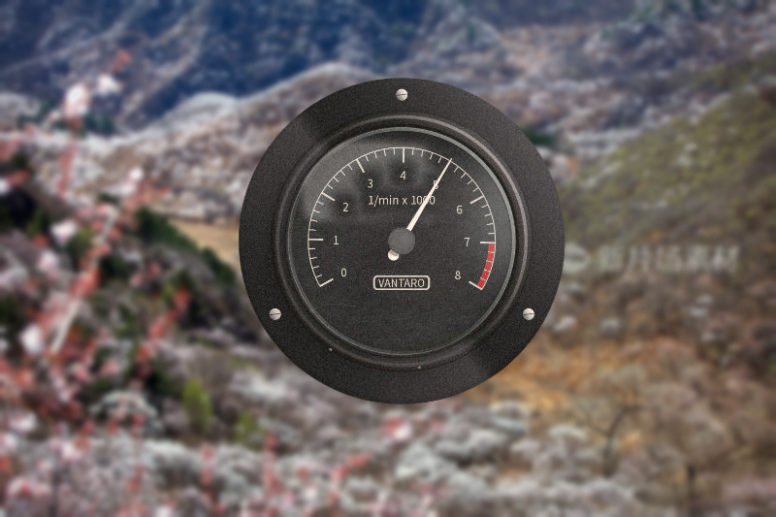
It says 5000; rpm
